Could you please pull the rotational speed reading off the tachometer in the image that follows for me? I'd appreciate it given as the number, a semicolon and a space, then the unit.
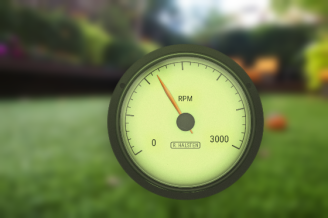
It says 1150; rpm
